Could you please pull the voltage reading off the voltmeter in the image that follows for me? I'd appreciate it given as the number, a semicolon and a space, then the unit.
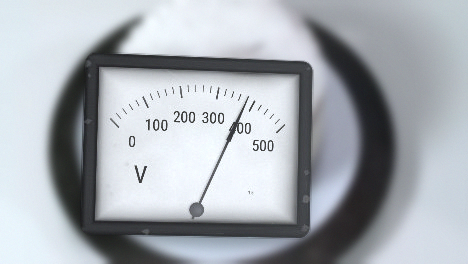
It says 380; V
